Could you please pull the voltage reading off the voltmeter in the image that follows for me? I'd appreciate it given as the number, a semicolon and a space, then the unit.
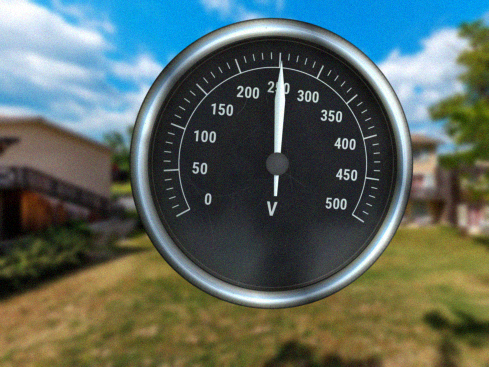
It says 250; V
